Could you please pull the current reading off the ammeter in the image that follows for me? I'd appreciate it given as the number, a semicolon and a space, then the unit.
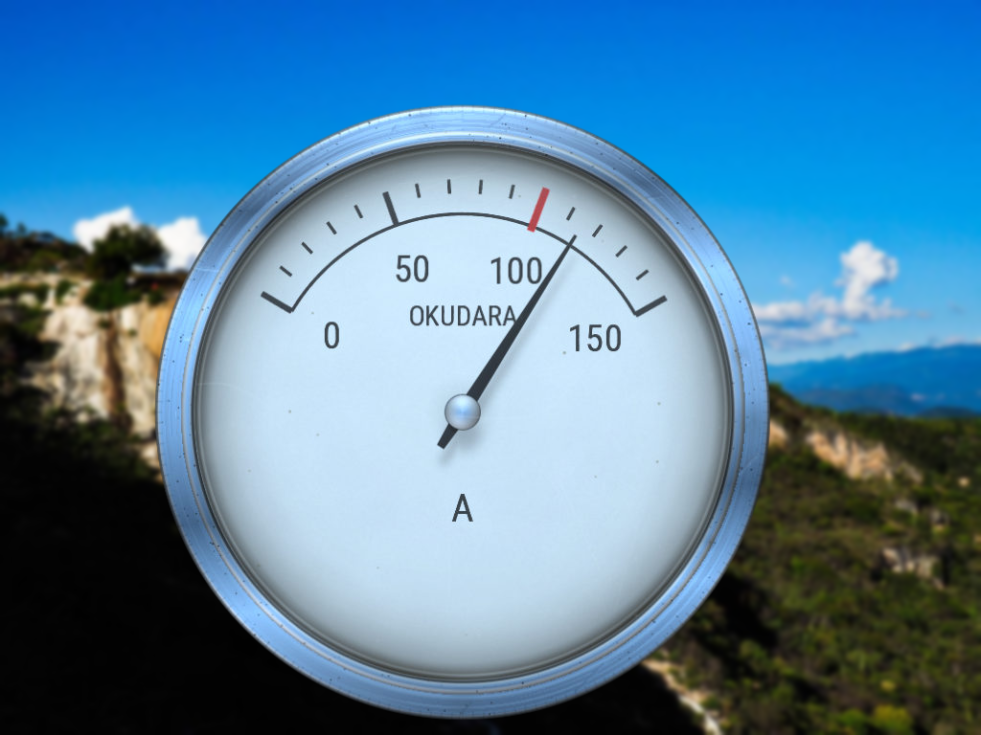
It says 115; A
